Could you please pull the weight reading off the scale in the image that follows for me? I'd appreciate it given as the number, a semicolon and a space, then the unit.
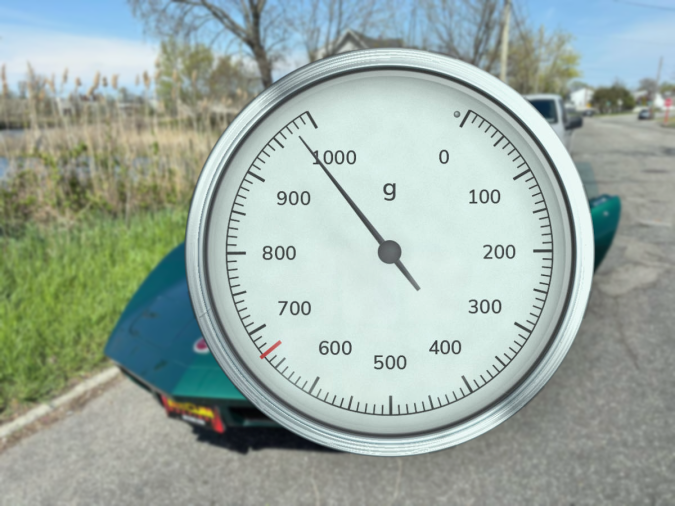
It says 975; g
